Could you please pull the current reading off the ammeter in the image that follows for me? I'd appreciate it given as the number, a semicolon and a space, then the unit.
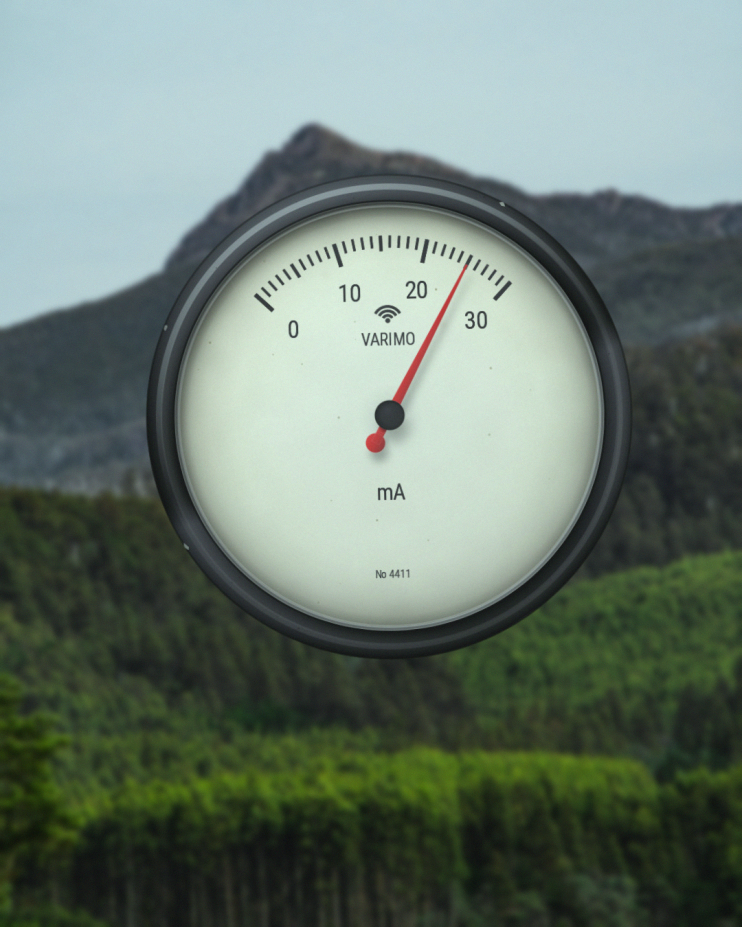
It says 25; mA
